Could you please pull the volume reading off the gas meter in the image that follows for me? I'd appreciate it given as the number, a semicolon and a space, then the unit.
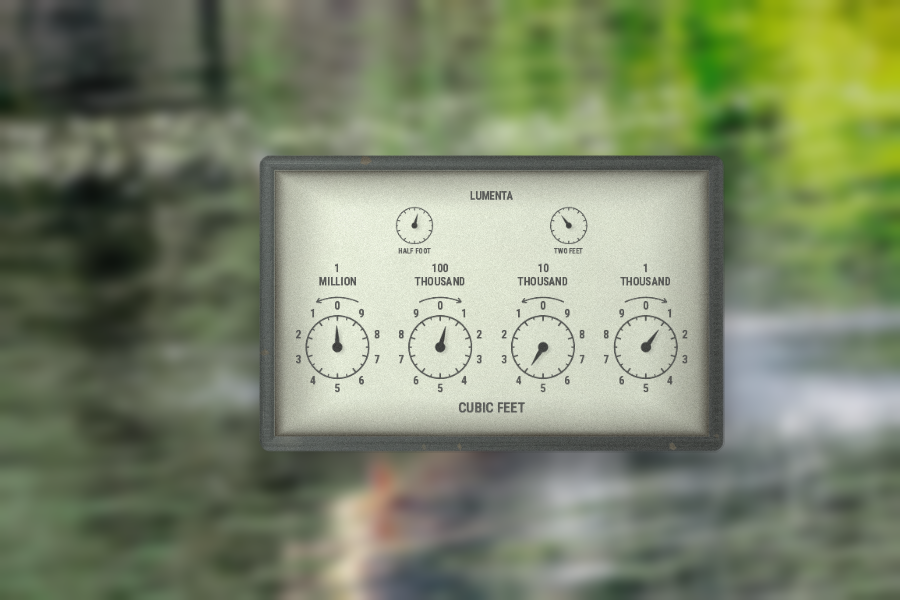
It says 4100; ft³
